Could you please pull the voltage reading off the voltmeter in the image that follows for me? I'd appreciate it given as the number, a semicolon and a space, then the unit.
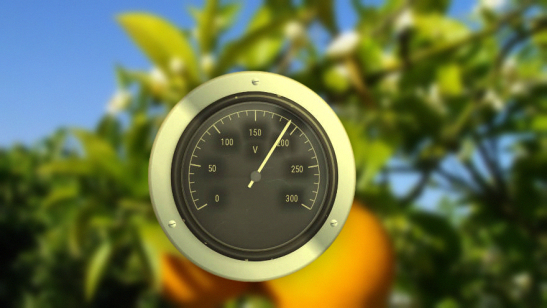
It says 190; V
